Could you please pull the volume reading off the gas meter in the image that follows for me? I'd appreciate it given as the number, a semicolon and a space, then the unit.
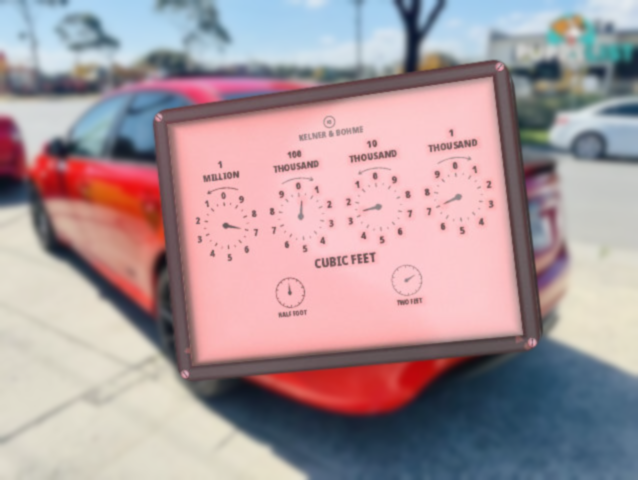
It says 702700; ft³
